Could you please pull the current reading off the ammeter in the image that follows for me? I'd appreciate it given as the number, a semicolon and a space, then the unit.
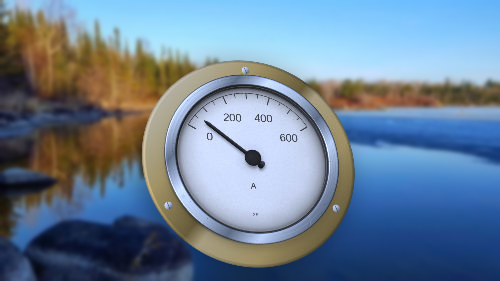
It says 50; A
